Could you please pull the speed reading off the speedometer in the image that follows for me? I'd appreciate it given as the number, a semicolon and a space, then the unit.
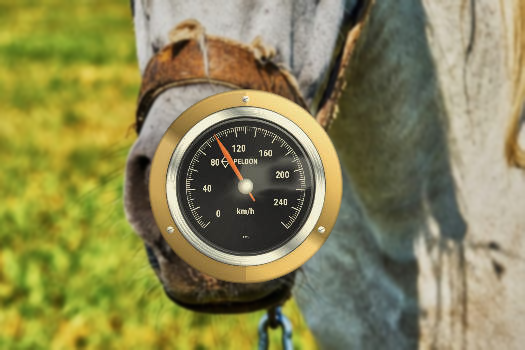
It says 100; km/h
